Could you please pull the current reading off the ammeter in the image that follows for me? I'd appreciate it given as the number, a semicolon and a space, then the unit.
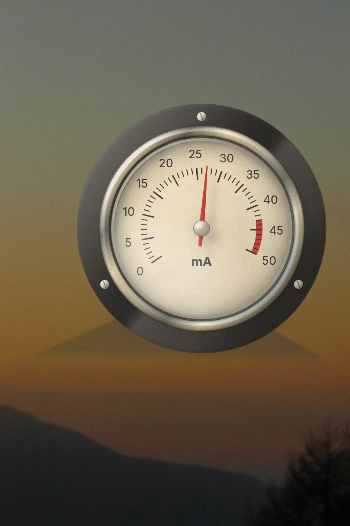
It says 27; mA
